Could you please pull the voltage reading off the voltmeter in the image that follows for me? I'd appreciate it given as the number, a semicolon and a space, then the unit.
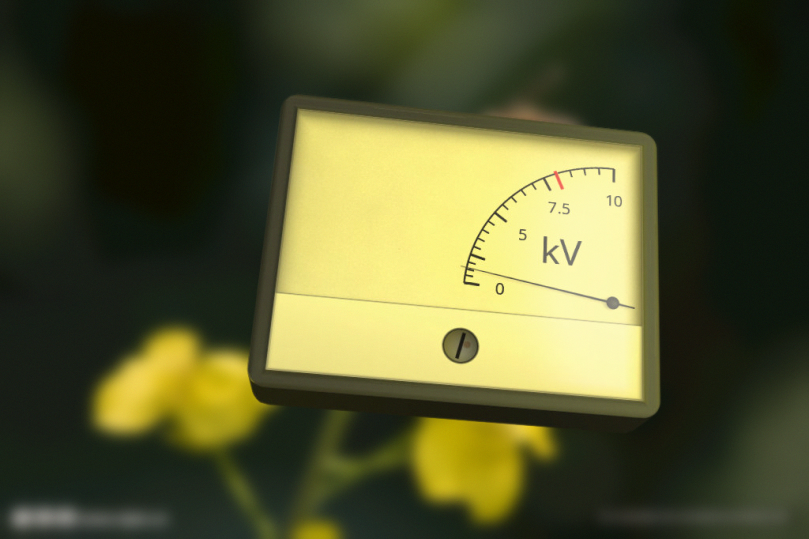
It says 1.5; kV
